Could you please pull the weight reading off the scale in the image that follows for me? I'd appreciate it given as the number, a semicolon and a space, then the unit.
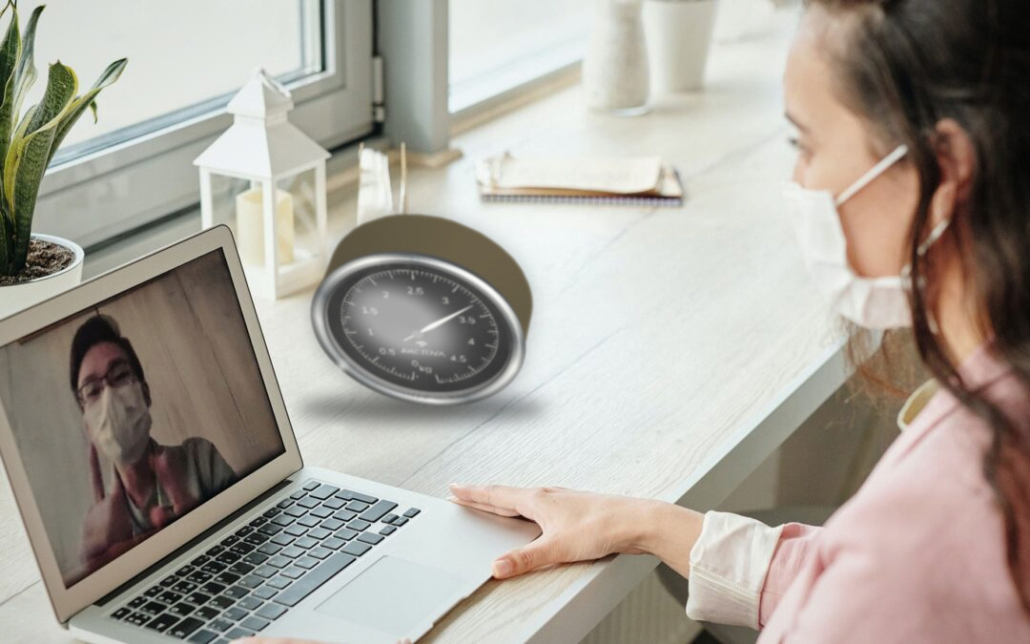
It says 3.25; kg
